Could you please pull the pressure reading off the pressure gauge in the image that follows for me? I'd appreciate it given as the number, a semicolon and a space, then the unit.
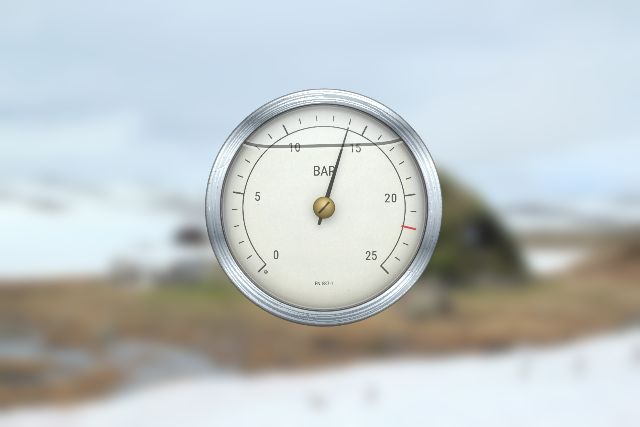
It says 14; bar
